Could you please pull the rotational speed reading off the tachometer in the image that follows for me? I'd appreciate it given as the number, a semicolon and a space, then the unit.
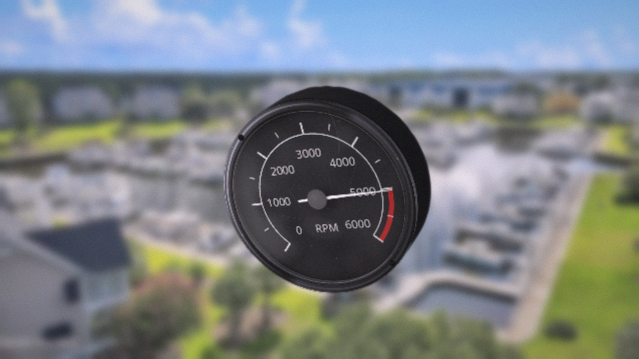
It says 5000; rpm
